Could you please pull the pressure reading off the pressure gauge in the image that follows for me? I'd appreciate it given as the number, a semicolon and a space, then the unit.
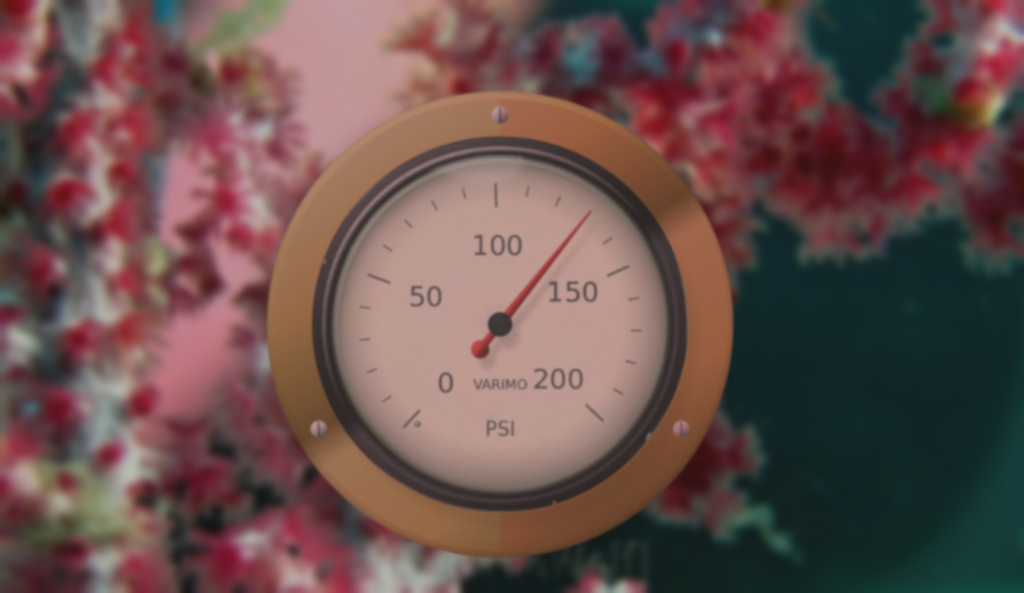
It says 130; psi
